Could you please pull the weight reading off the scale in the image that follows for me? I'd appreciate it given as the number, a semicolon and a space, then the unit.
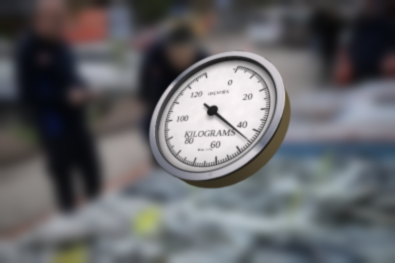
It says 45; kg
